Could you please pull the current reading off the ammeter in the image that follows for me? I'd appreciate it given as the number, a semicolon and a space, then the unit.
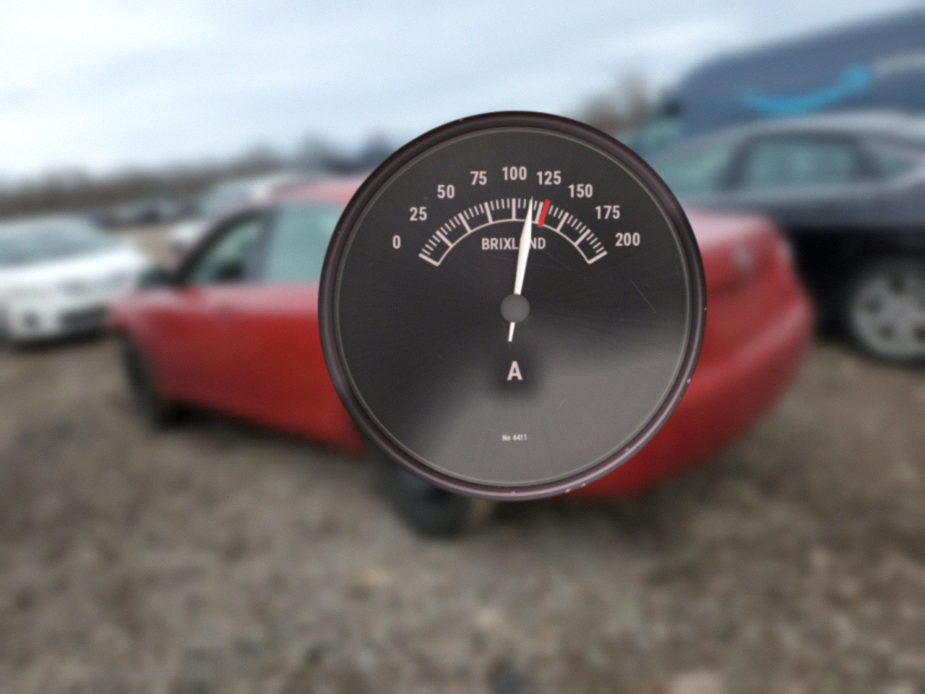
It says 115; A
